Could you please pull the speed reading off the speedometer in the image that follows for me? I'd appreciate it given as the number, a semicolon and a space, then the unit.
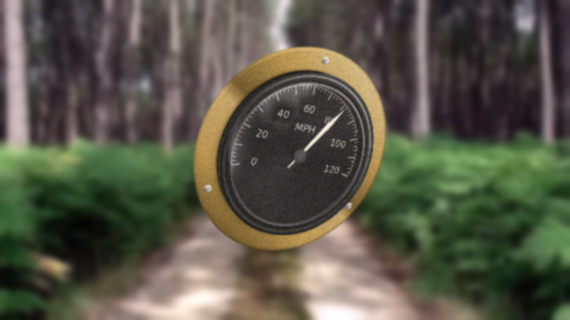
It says 80; mph
